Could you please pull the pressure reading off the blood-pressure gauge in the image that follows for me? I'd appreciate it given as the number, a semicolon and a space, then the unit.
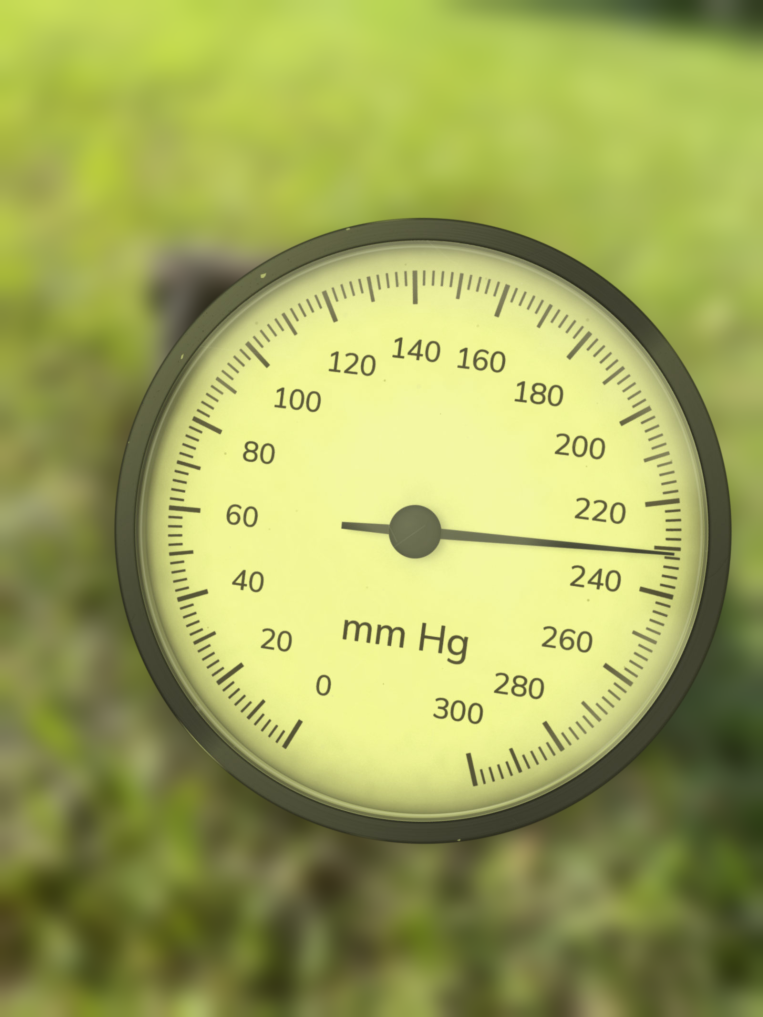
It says 231; mmHg
